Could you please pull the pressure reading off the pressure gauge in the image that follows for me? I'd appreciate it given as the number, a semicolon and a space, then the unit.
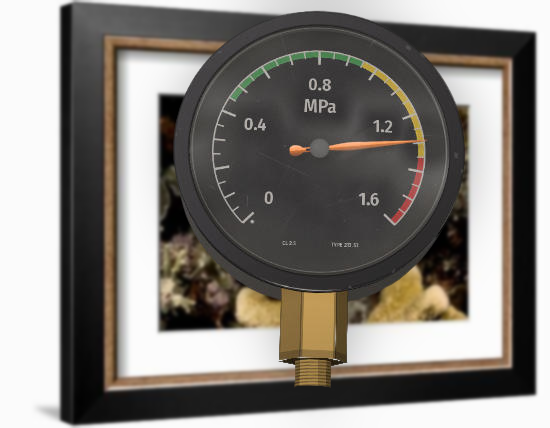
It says 1.3; MPa
